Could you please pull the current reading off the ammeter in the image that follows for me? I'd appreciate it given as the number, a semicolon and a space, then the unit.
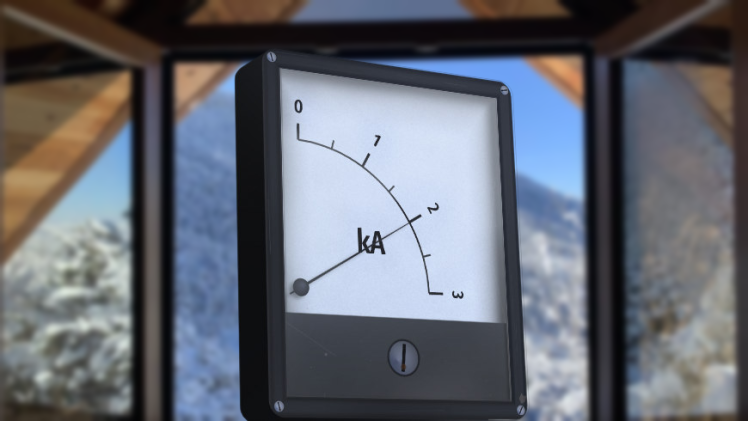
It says 2; kA
